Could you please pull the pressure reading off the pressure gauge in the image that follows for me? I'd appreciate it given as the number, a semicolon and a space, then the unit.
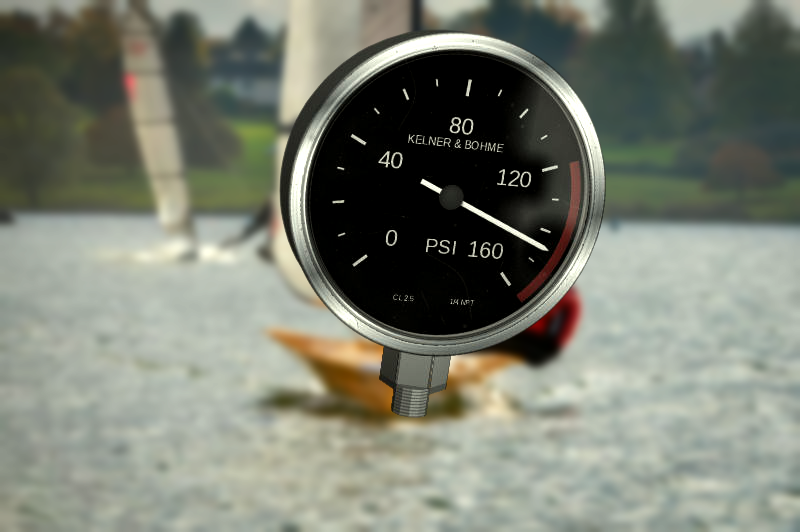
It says 145; psi
